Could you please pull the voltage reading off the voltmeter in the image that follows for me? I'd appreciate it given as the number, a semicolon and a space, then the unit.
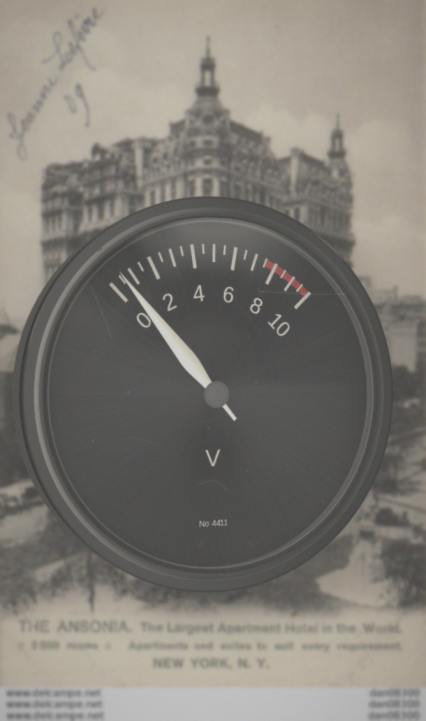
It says 0.5; V
